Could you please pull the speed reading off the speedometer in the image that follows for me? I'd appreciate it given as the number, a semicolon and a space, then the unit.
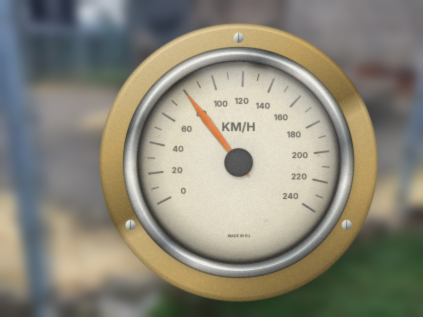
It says 80; km/h
